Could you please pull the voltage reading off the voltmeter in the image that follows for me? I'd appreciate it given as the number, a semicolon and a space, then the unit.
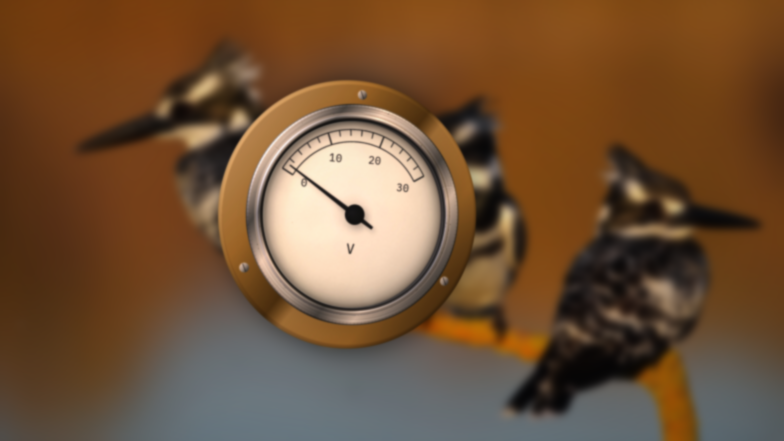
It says 1; V
